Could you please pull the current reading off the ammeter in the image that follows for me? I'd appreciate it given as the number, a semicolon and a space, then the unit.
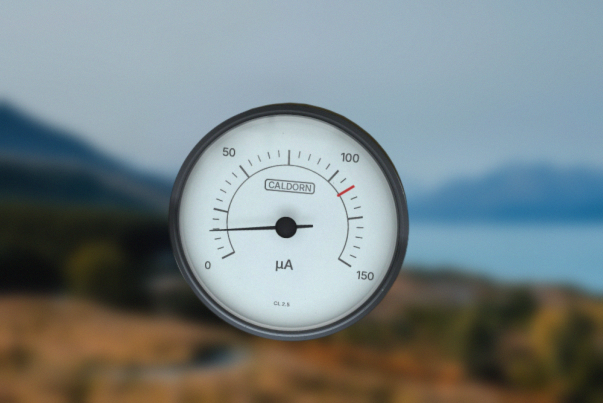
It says 15; µA
